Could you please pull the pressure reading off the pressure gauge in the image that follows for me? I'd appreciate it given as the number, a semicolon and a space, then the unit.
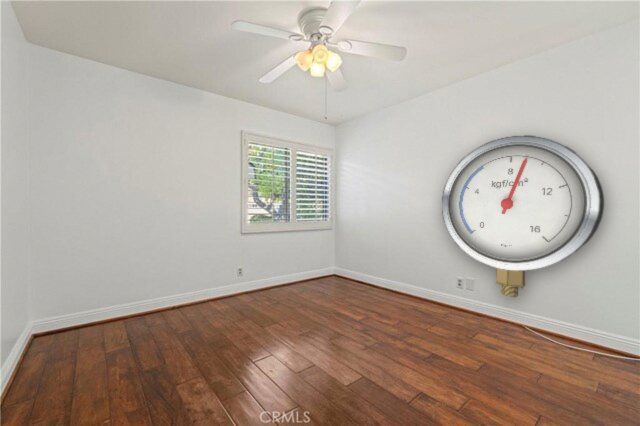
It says 9; kg/cm²
